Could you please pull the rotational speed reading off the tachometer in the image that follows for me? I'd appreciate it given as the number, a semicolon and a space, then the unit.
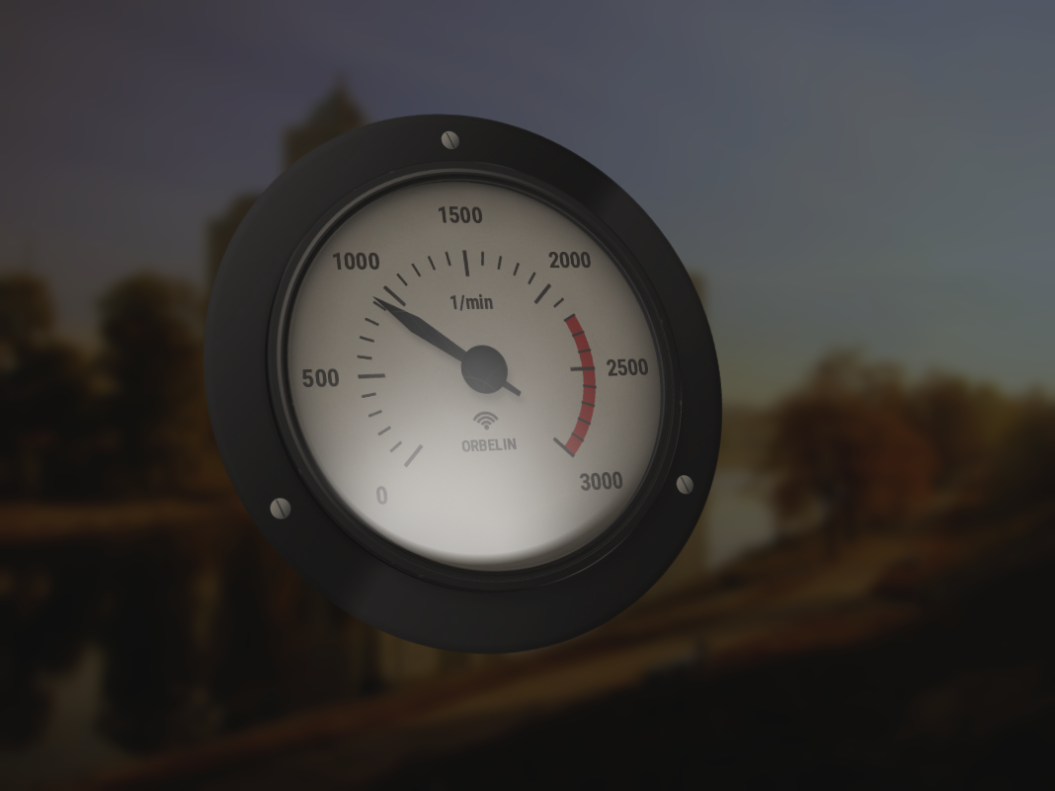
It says 900; rpm
